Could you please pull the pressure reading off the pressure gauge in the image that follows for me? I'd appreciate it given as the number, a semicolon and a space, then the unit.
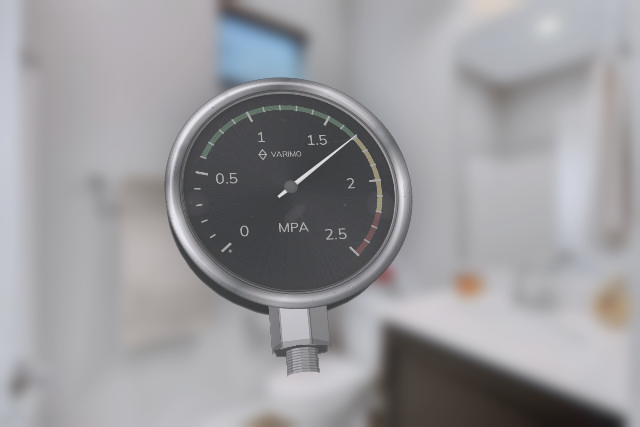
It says 1.7; MPa
